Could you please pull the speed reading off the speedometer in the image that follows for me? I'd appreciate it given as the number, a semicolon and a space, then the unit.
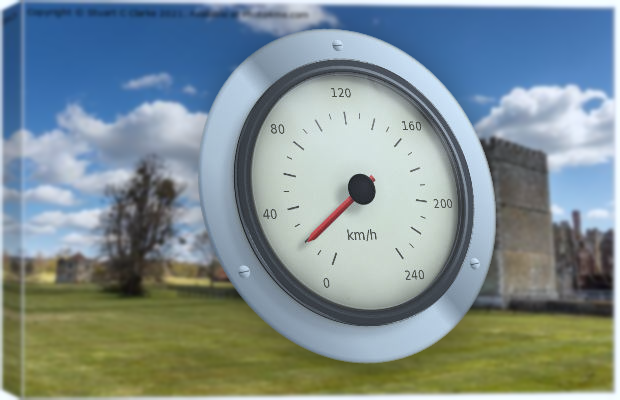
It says 20; km/h
